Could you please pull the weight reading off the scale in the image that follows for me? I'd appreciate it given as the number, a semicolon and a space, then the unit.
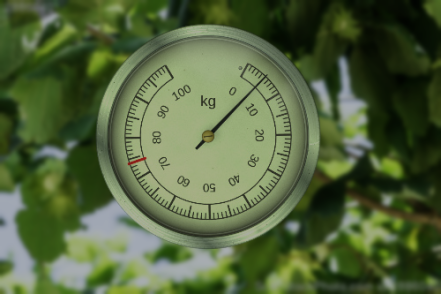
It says 5; kg
